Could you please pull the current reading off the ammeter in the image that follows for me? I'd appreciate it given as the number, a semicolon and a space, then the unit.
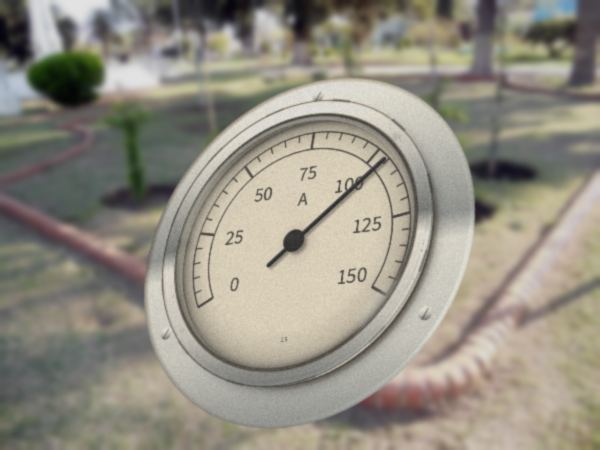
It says 105; A
